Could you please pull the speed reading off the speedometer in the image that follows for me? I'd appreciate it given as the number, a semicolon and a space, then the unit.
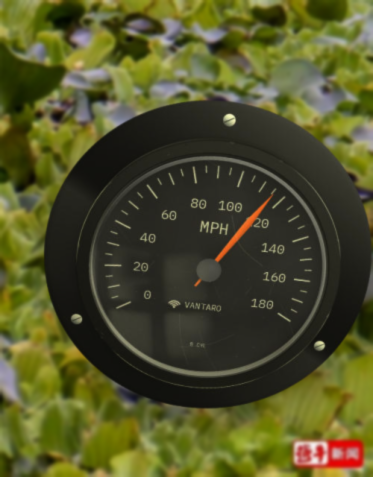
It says 115; mph
